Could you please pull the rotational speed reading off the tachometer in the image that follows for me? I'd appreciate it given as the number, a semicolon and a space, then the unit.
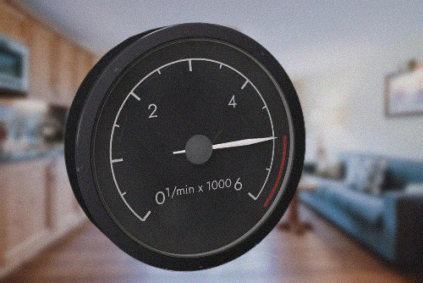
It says 5000; rpm
